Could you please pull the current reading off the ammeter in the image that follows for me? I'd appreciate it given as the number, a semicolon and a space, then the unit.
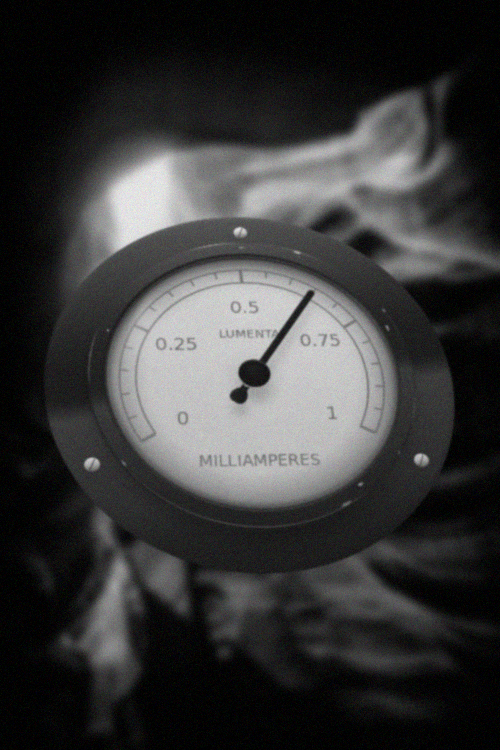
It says 0.65; mA
